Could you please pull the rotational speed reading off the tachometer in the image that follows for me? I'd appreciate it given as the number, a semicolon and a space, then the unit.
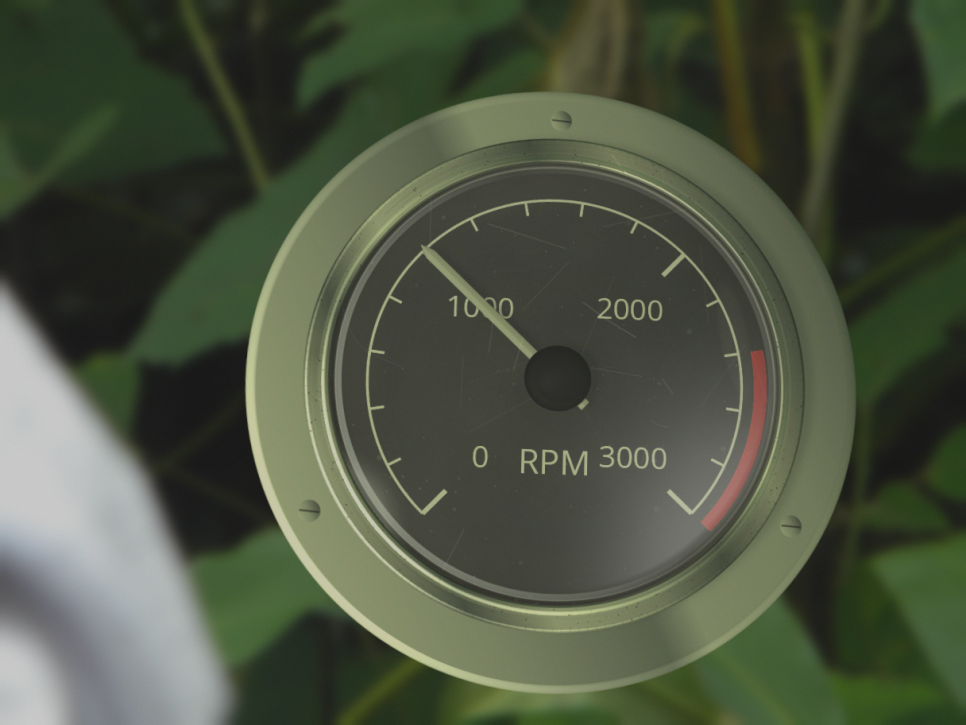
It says 1000; rpm
